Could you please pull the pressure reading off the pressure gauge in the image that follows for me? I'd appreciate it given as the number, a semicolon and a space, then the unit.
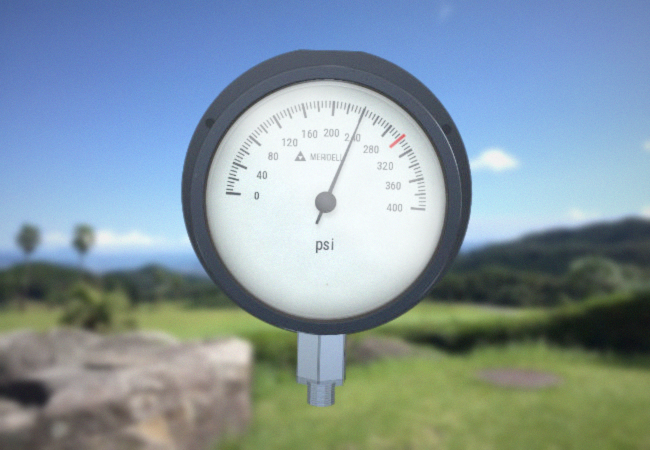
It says 240; psi
